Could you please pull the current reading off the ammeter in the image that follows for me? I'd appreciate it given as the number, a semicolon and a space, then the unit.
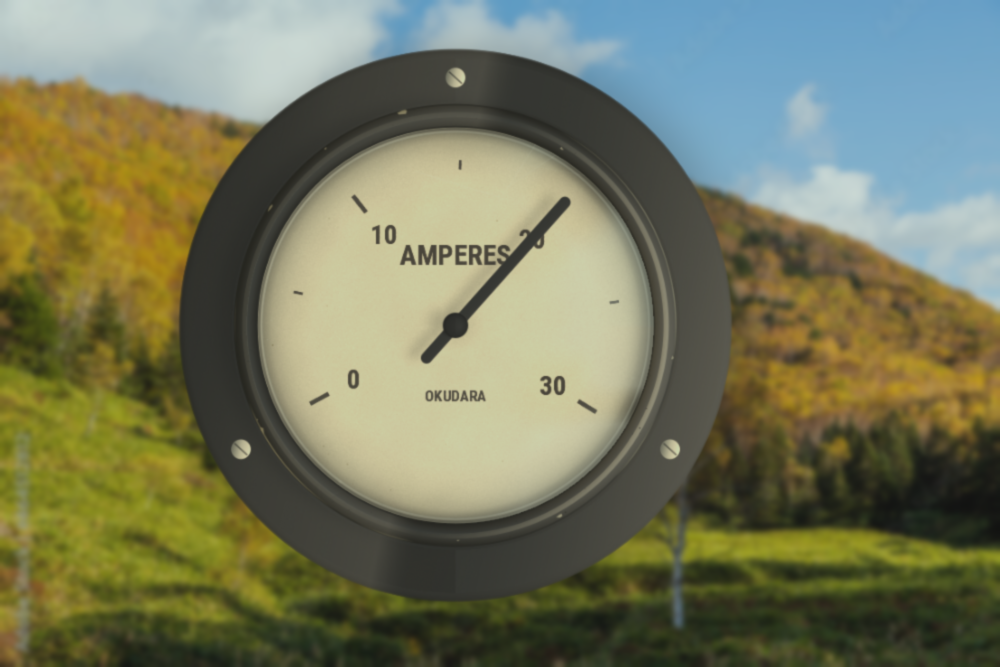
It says 20; A
